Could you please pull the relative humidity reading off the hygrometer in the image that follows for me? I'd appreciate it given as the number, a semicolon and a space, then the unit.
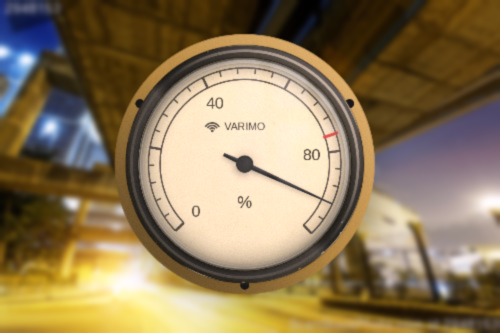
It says 92; %
